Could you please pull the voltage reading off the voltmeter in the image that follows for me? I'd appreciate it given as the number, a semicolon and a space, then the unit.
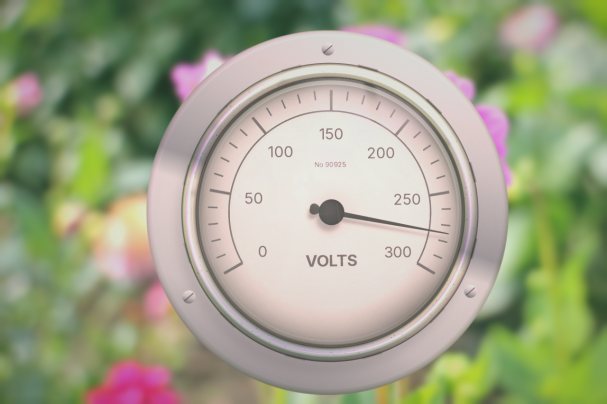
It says 275; V
